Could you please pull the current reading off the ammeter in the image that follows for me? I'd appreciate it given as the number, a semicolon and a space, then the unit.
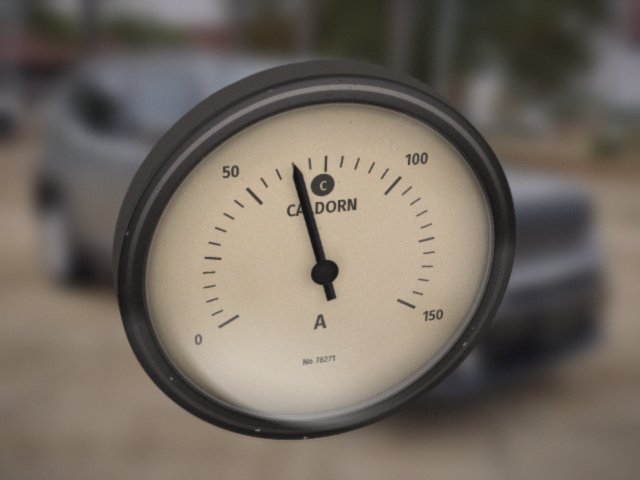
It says 65; A
